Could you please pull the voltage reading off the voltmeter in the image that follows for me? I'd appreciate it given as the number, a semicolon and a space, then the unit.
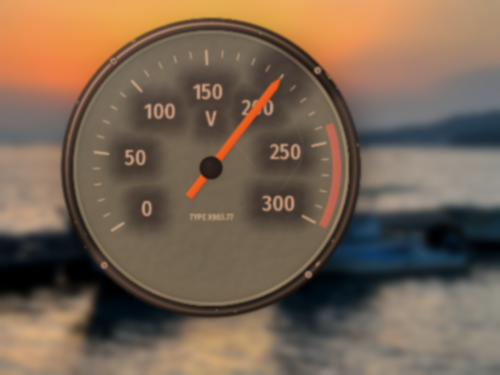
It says 200; V
